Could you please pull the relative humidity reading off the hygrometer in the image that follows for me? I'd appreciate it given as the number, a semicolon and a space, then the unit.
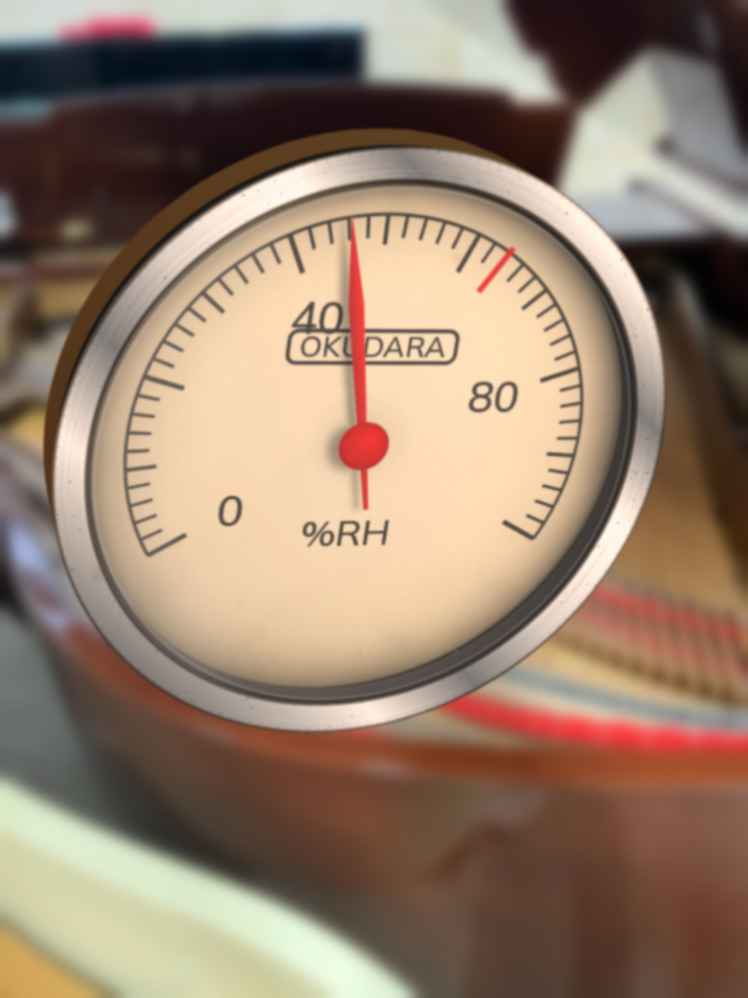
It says 46; %
